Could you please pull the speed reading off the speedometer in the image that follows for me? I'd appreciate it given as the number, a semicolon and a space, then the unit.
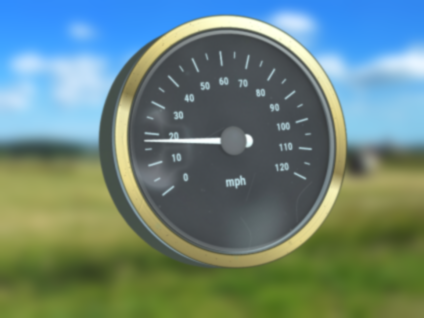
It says 17.5; mph
